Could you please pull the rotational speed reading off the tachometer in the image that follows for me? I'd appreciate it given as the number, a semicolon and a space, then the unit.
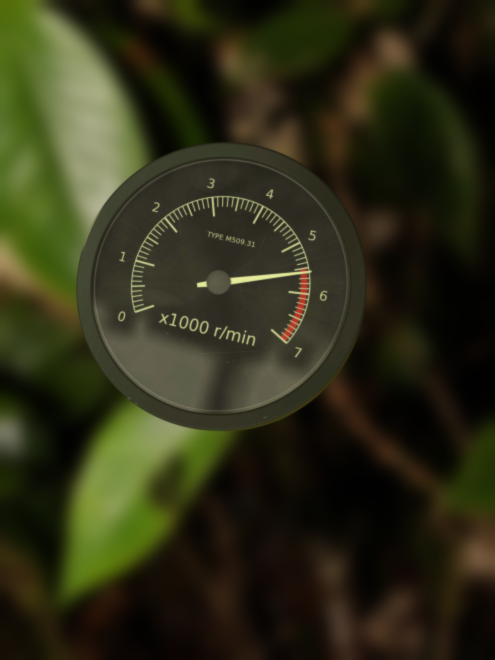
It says 5600; rpm
